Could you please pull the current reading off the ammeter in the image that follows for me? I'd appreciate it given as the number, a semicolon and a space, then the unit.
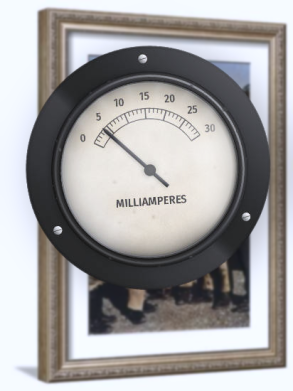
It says 4; mA
